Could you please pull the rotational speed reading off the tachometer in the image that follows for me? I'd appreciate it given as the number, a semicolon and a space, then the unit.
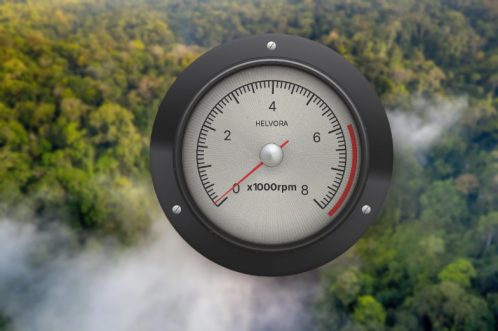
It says 100; rpm
